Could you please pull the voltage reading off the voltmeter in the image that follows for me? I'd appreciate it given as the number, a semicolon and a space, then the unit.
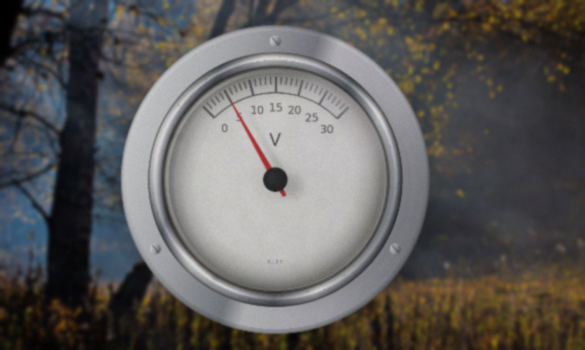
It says 5; V
